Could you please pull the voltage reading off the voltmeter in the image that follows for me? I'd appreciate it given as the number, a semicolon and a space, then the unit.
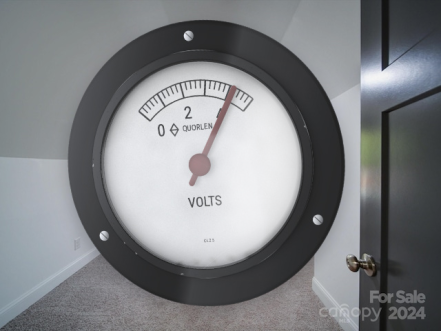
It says 4.2; V
